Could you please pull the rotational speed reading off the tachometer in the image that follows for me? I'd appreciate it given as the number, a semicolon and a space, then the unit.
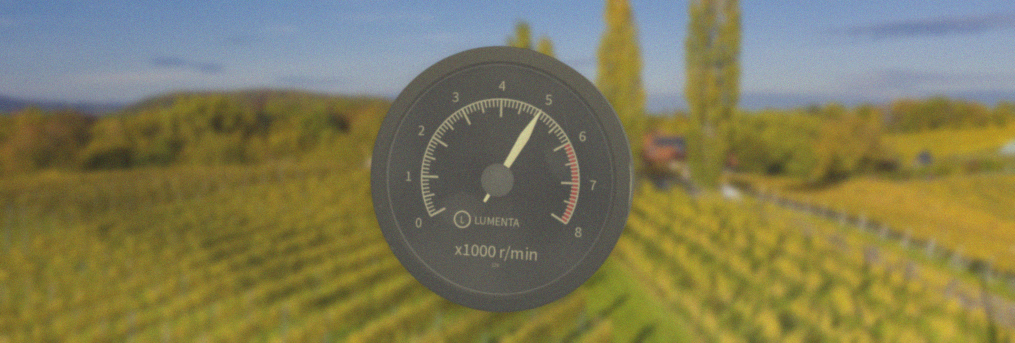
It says 5000; rpm
